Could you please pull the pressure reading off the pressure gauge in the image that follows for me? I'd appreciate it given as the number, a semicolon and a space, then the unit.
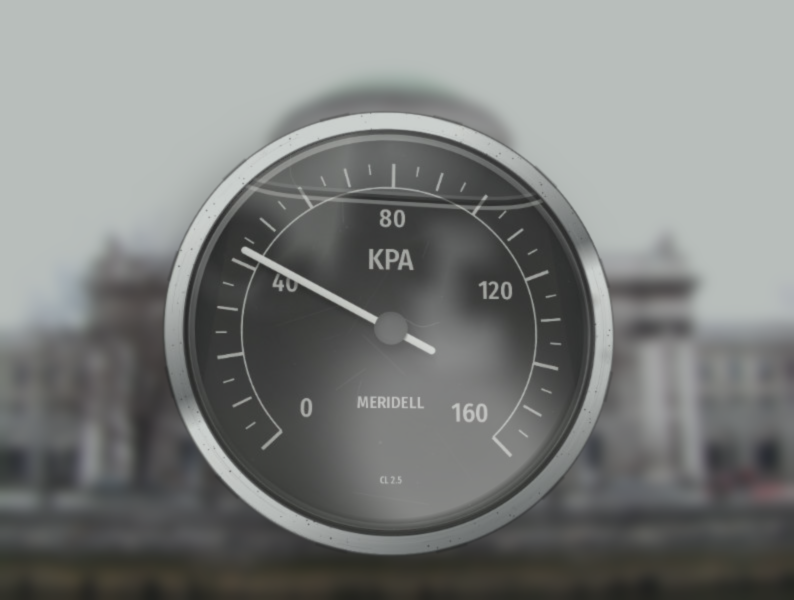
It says 42.5; kPa
